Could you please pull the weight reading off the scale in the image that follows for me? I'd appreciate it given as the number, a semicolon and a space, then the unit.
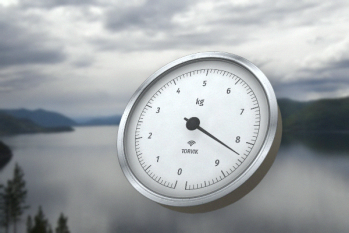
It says 8.4; kg
